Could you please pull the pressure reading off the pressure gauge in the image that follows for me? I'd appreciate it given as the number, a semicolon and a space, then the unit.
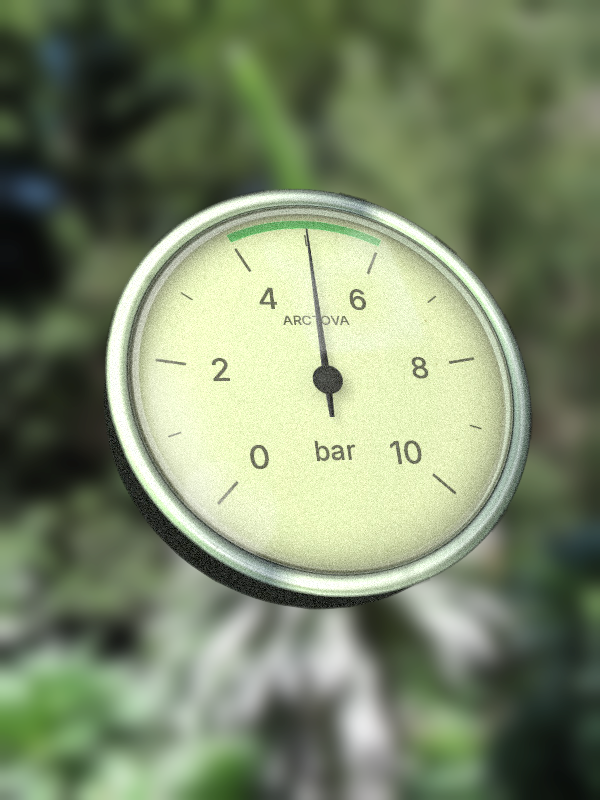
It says 5; bar
